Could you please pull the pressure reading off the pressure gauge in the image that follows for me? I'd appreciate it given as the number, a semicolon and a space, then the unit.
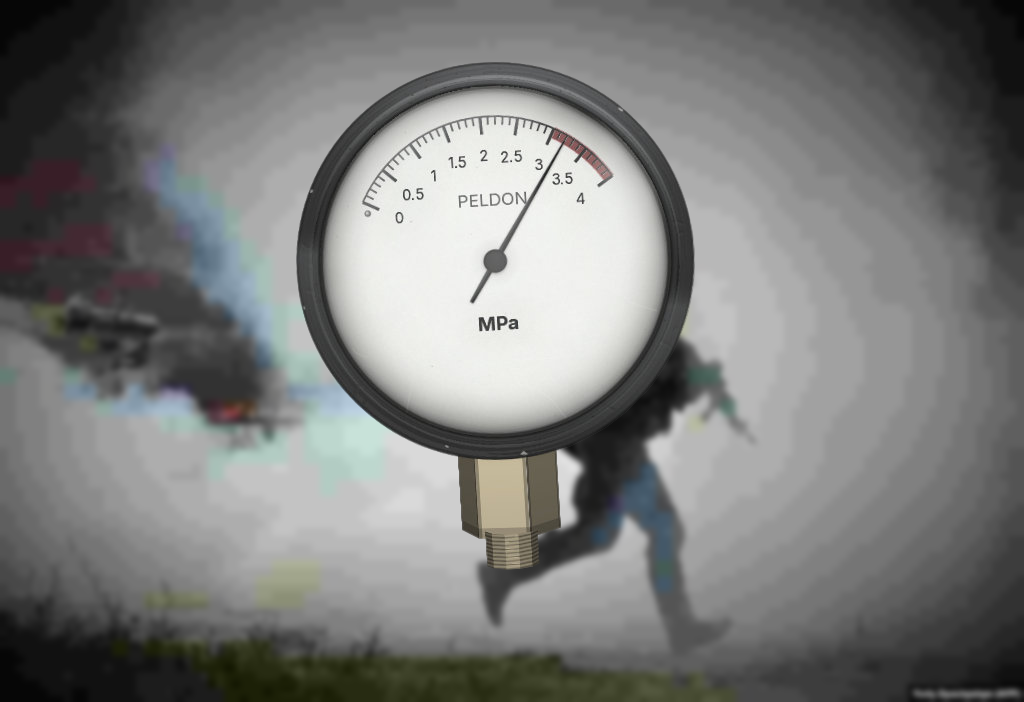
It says 3.2; MPa
